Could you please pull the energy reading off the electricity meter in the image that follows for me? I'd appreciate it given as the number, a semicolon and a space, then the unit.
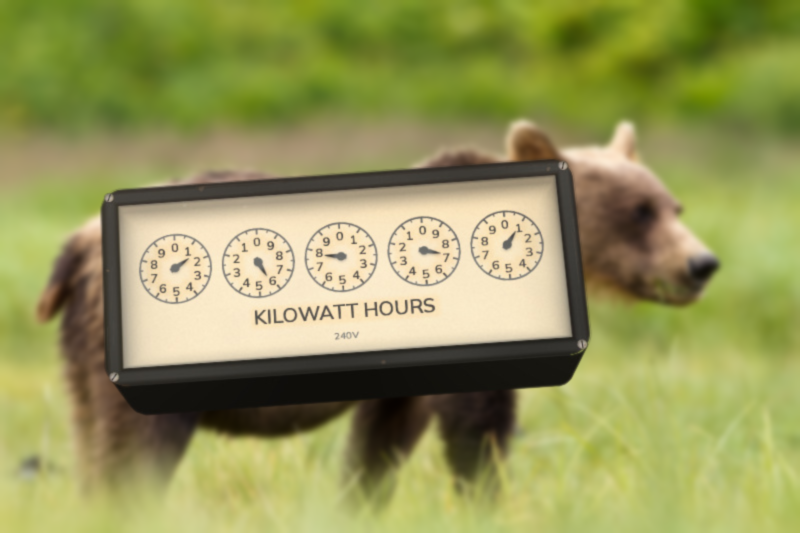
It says 15771; kWh
